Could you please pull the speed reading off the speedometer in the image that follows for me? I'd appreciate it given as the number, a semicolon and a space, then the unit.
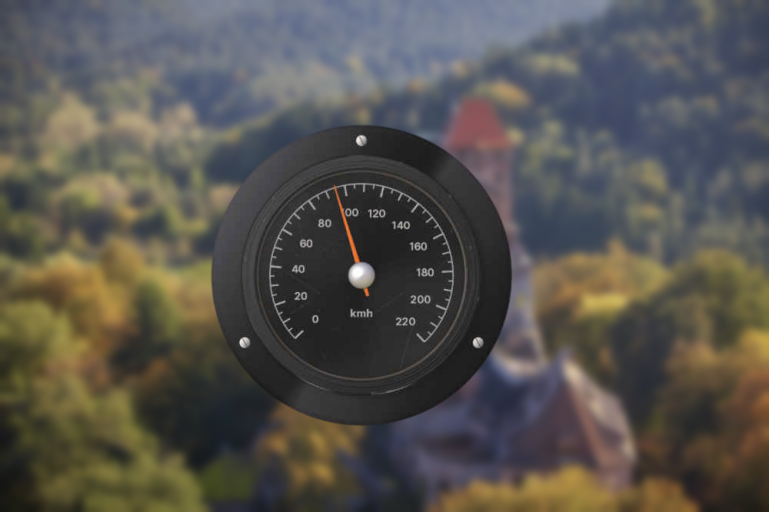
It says 95; km/h
